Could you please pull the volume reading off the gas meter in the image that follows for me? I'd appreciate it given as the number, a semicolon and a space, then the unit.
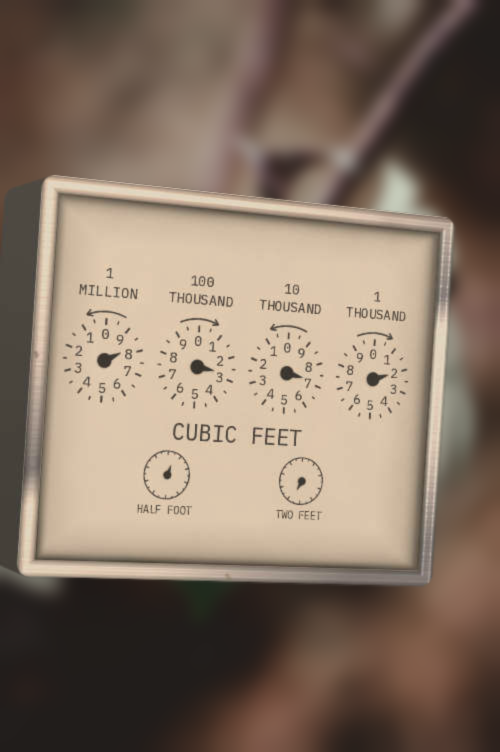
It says 827200; ft³
